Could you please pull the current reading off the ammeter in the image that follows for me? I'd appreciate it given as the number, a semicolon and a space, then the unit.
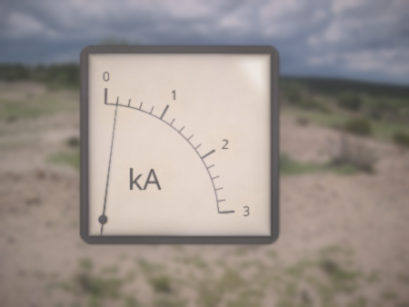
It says 0.2; kA
